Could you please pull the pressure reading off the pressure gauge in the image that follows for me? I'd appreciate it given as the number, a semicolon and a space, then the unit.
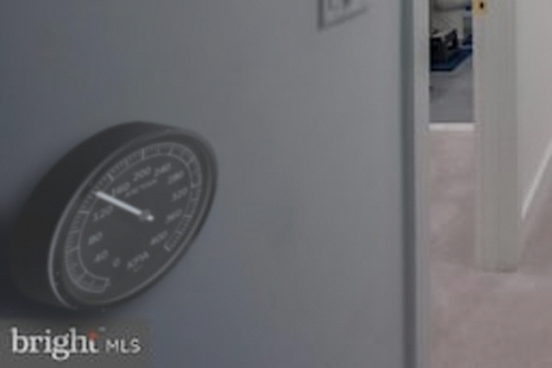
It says 140; kPa
